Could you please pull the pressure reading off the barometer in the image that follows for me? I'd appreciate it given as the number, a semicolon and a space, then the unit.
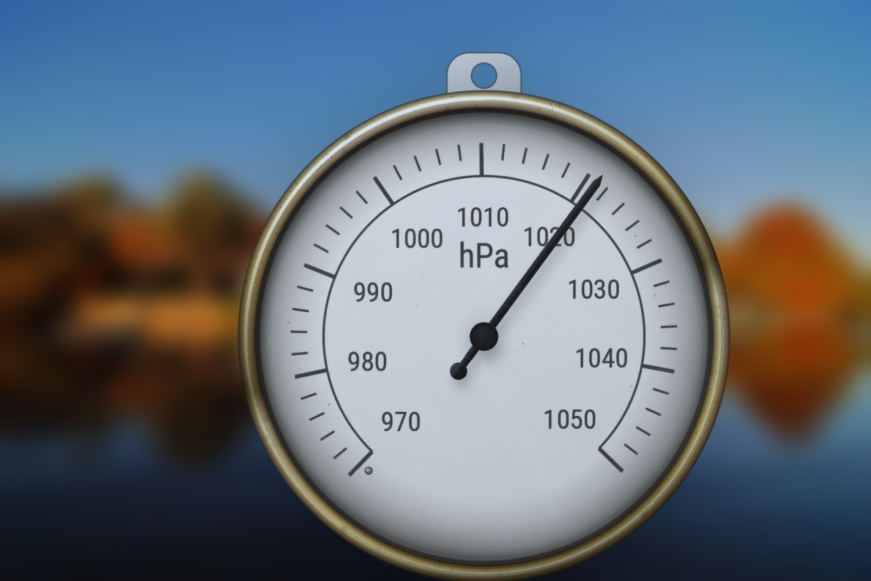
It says 1021; hPa
